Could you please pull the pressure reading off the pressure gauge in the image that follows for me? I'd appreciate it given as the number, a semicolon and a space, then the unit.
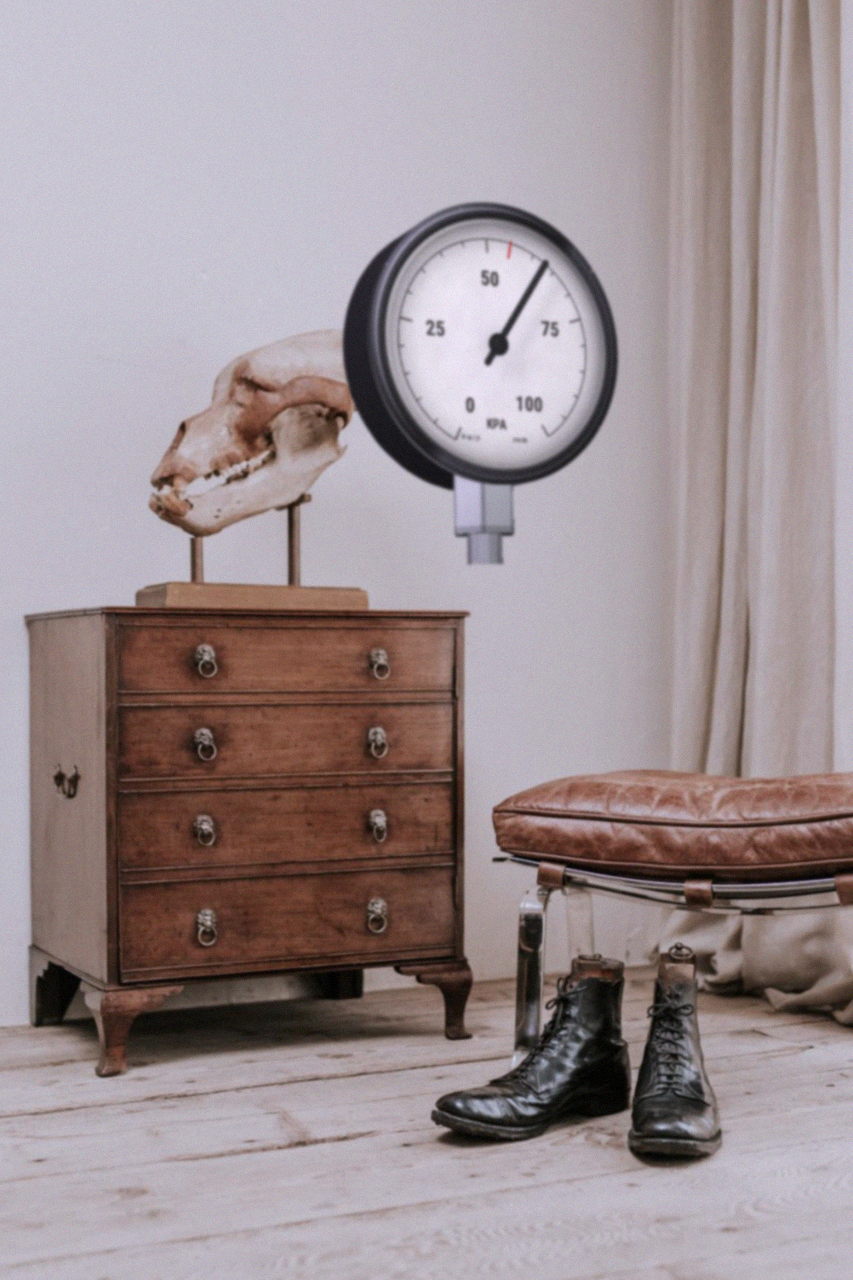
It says 62.5; kPa
